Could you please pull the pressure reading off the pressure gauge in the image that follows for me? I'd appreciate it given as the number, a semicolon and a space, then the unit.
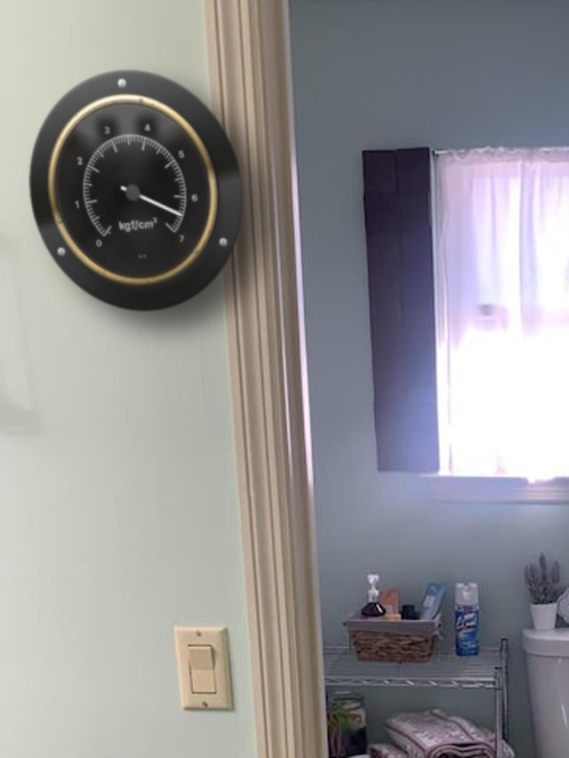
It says 6.5; kg/cm²
